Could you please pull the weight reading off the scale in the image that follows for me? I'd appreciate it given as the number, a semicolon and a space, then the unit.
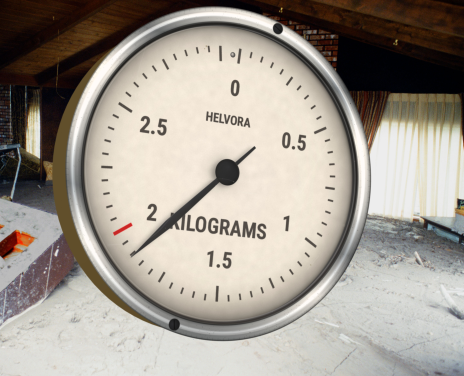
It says 1.9; kg
